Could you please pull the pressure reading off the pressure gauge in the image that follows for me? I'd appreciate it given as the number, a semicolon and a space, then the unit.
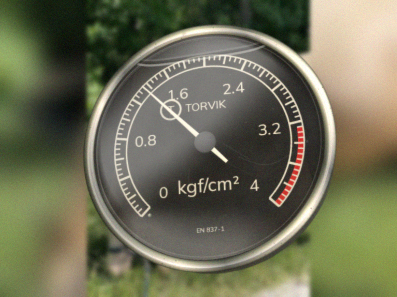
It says 1.35; kg/cm²
